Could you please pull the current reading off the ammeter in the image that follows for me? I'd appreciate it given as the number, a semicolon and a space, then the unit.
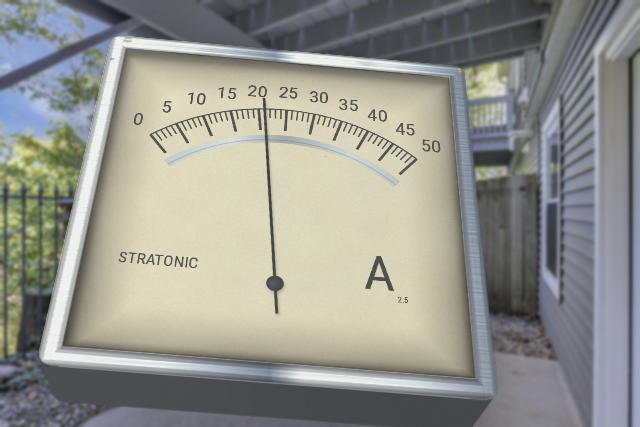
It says 21; A
